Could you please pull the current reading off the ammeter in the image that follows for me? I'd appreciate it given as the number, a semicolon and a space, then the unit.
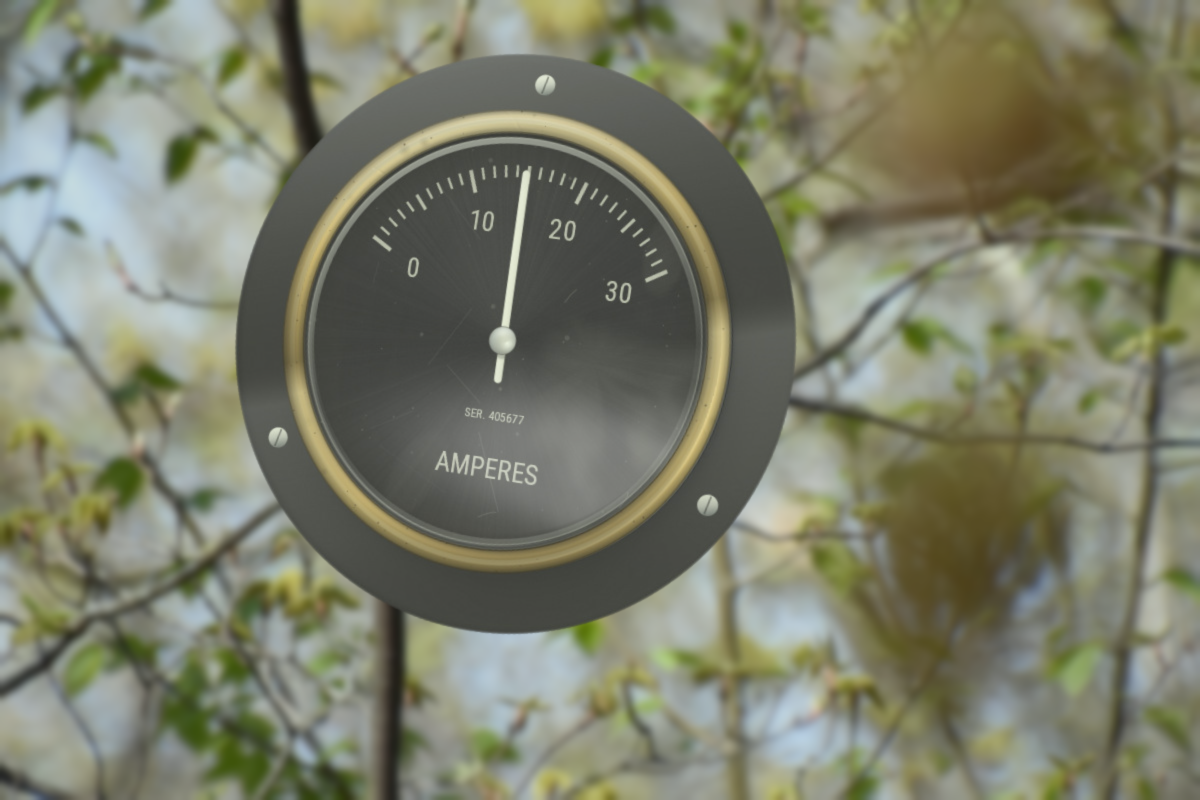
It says 15; A
